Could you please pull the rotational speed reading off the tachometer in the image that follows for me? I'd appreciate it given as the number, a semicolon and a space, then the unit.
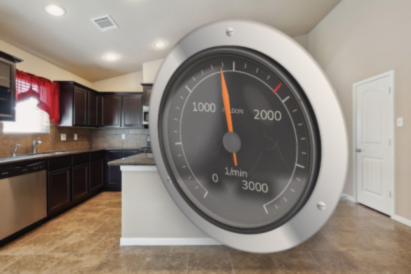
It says 1400; rpm
